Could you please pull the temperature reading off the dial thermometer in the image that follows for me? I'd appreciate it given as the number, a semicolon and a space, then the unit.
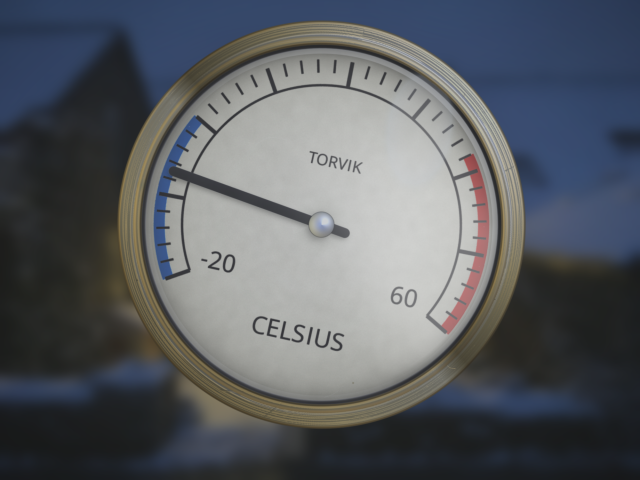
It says -7; °C
